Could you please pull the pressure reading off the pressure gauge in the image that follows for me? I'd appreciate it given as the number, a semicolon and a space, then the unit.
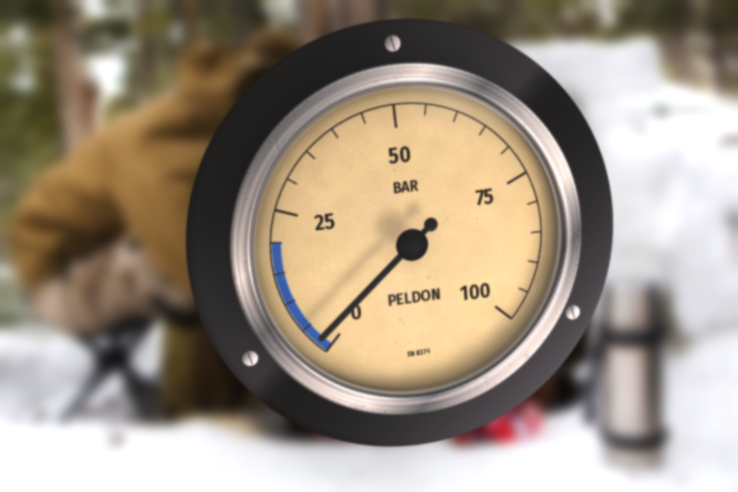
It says 2.5; bar
